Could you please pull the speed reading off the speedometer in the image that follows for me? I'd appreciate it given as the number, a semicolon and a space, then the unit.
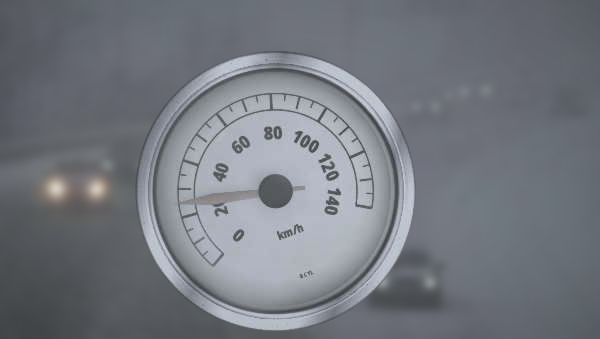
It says 25; km/h
